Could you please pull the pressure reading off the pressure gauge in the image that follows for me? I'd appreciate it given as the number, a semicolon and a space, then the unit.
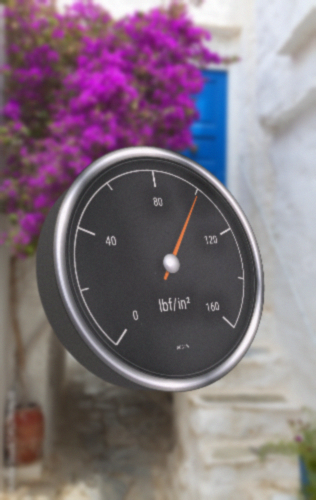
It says 100; psi
